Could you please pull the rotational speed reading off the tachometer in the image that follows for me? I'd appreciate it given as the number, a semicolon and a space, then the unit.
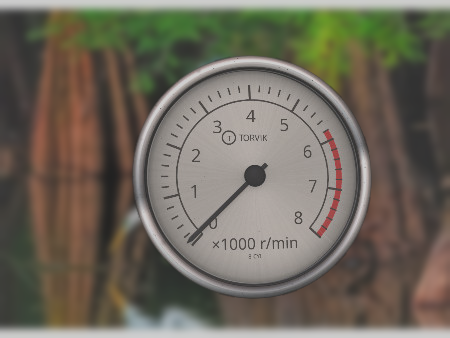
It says 100; rpm
